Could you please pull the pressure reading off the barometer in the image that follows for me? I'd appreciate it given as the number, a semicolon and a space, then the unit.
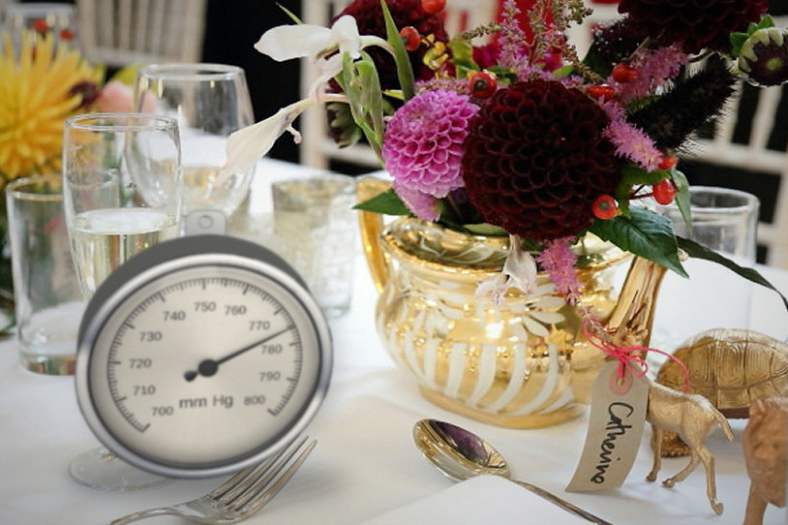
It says 775; mmHg
